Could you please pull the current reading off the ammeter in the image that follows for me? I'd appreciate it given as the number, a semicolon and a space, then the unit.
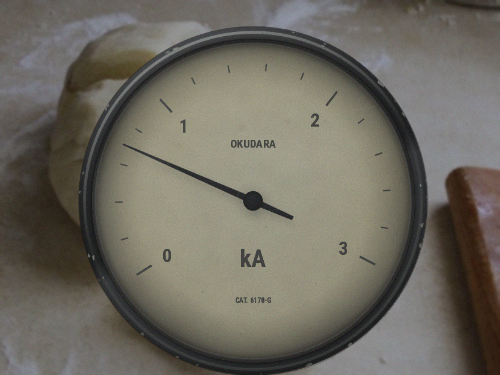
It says 0.7; kA
